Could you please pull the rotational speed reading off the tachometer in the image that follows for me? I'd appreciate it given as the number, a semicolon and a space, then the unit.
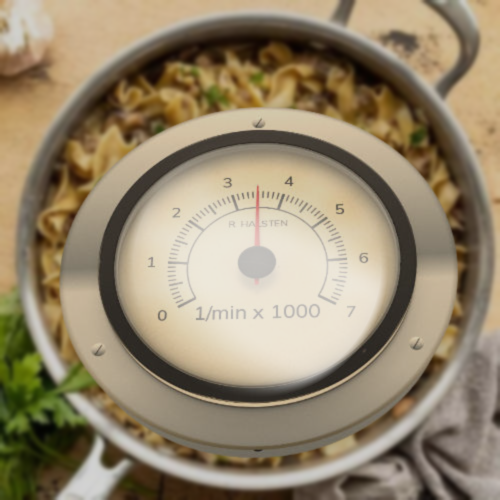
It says 3500; rpm
